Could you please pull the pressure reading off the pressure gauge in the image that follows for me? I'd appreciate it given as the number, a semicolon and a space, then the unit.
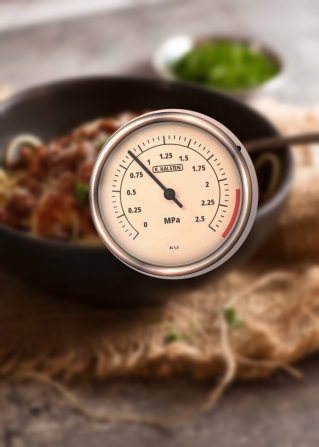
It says 0.9; MPa
